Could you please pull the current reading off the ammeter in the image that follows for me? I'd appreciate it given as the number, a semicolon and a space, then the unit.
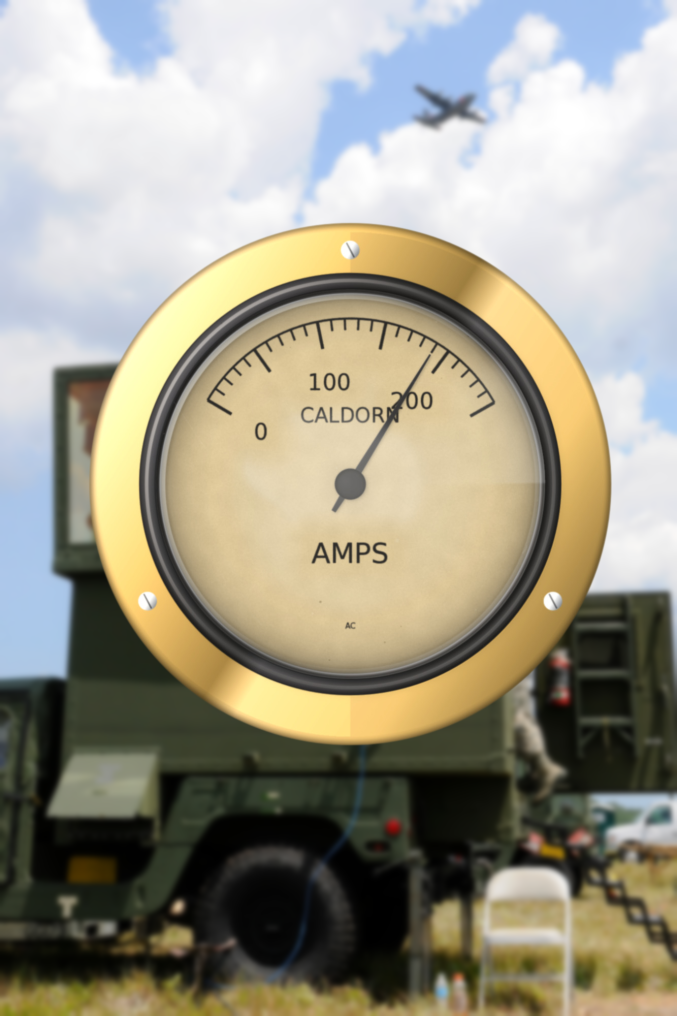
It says 190; A
